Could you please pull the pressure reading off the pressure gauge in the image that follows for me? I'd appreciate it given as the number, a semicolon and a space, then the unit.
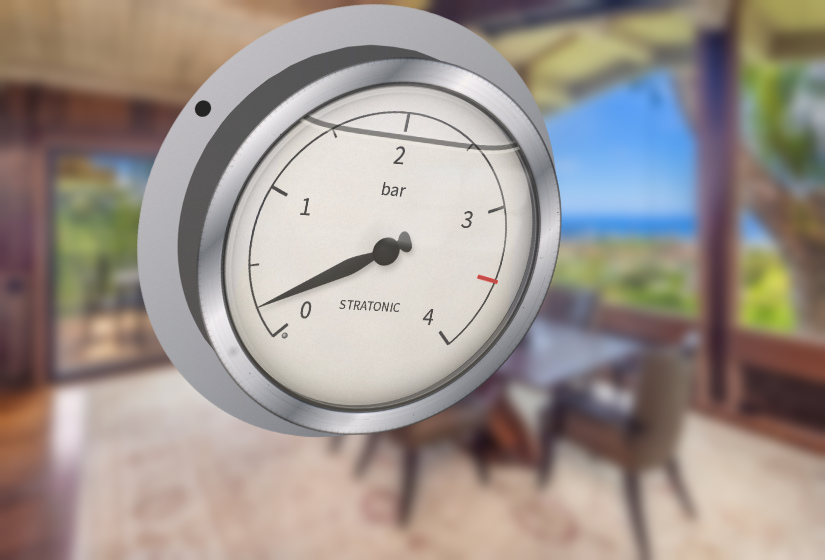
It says 0.25; bar
